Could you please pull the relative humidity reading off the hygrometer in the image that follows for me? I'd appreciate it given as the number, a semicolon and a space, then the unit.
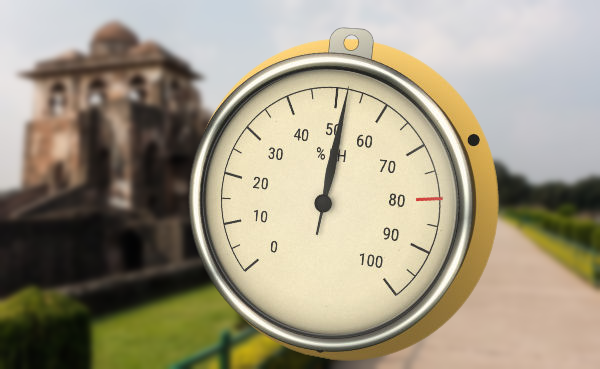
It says 52.5; %
